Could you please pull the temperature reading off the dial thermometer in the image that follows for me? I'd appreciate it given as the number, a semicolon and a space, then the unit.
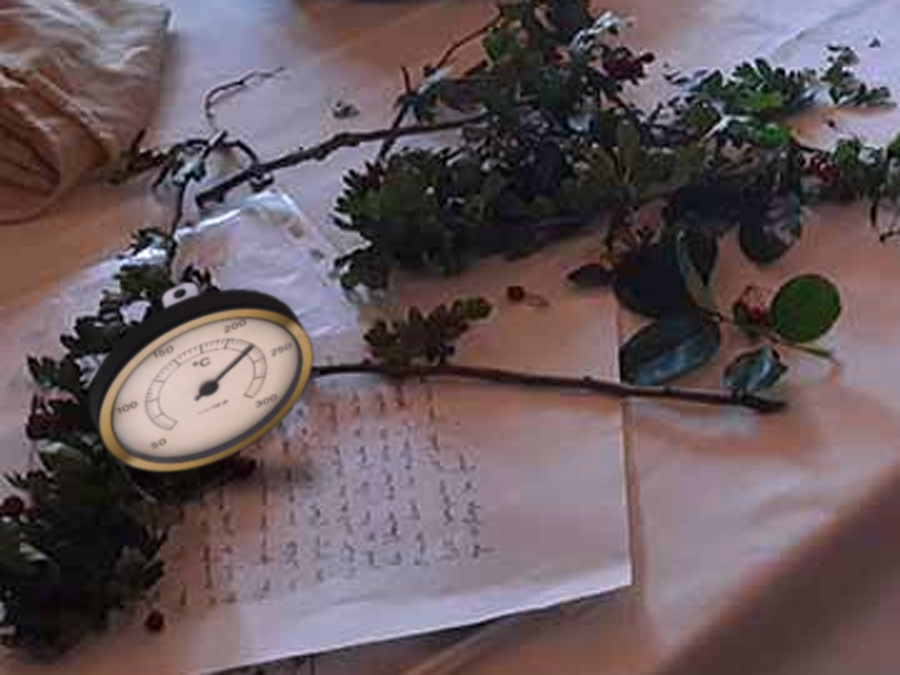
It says 225; °C
